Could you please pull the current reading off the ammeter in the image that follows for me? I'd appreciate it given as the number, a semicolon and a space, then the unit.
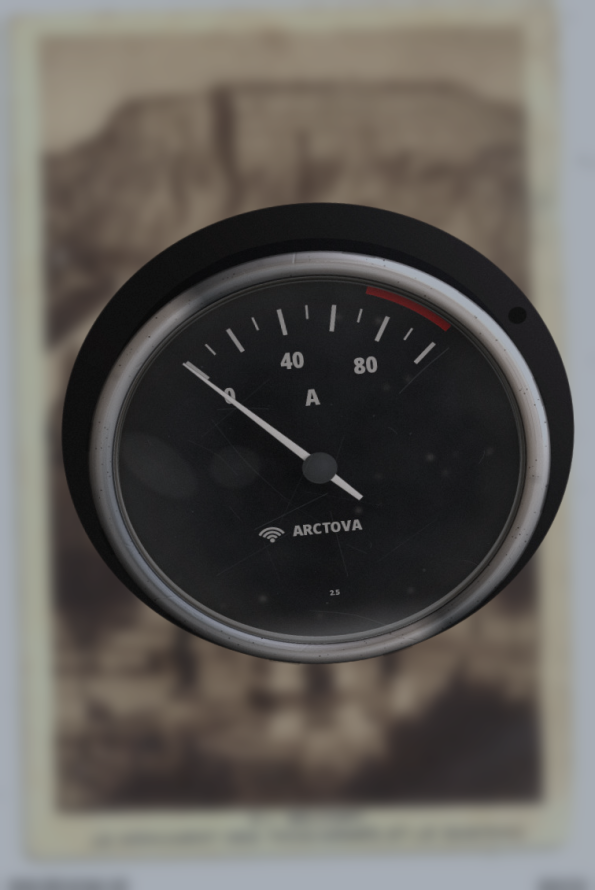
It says 0; A
